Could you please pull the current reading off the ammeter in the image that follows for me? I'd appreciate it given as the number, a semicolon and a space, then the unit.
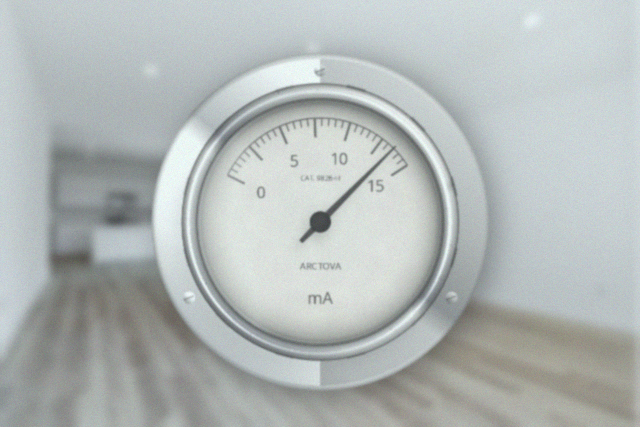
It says 13.5; mA
